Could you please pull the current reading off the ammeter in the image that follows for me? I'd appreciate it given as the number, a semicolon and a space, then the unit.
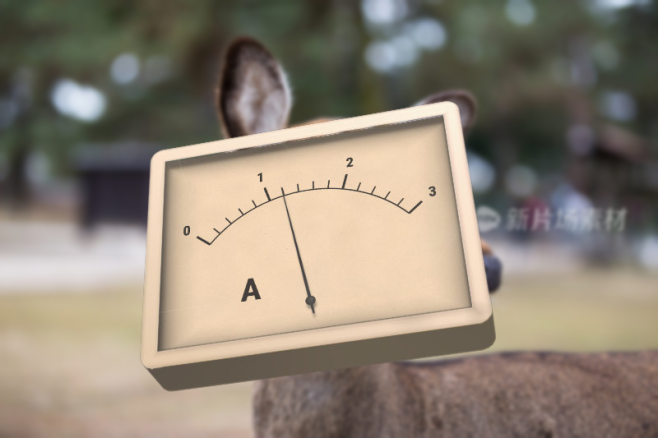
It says 1.2; A
